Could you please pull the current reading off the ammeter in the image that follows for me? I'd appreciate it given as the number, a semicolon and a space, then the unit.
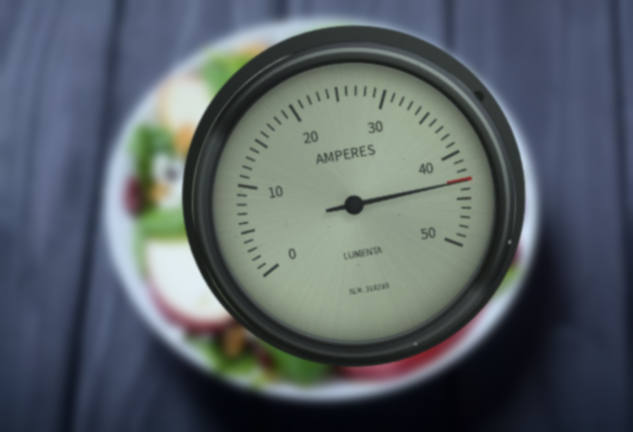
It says 43; A
